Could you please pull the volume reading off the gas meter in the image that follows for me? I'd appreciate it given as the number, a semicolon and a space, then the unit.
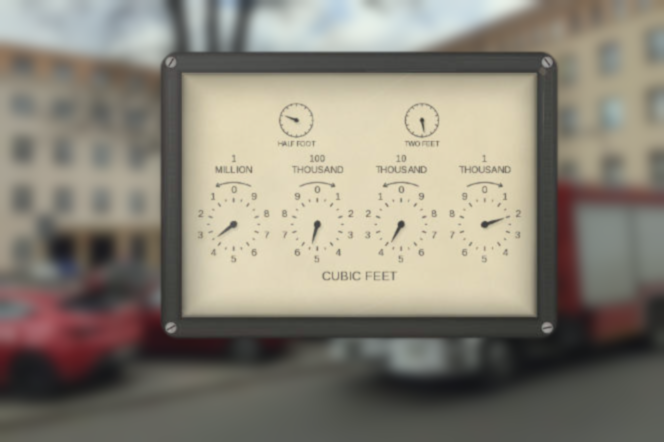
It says 354200; ft³
